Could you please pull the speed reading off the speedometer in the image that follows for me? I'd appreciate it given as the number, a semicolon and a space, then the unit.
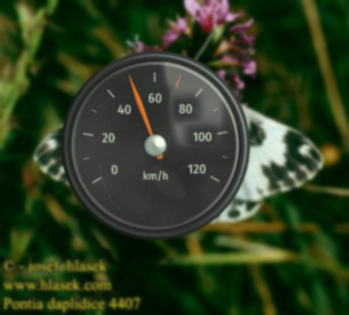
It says 50; km/h
